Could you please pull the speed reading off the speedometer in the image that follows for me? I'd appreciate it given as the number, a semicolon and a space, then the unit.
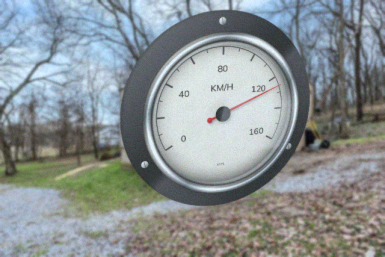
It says 125; km/h
